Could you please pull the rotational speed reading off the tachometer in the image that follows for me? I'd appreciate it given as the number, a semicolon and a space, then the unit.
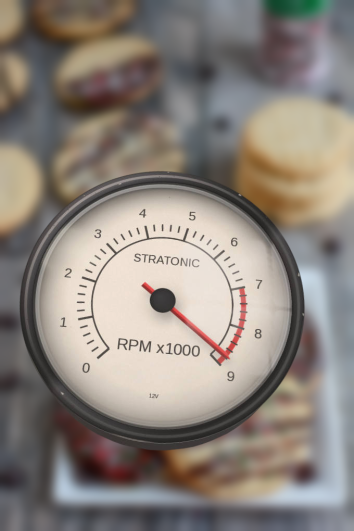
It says 8800; rpm
